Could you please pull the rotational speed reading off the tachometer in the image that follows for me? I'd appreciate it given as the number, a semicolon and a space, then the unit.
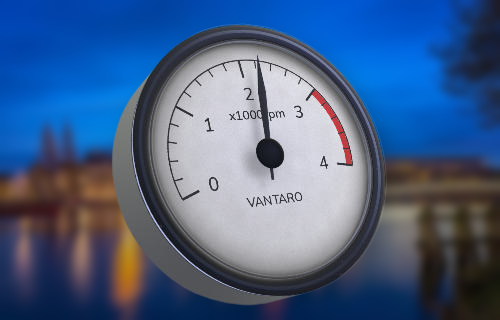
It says 2200; rpm
